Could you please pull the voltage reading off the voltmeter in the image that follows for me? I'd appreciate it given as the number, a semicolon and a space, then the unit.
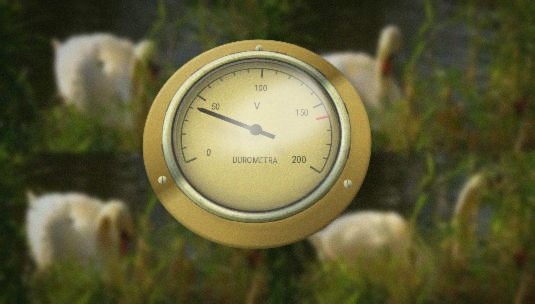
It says 40; V
